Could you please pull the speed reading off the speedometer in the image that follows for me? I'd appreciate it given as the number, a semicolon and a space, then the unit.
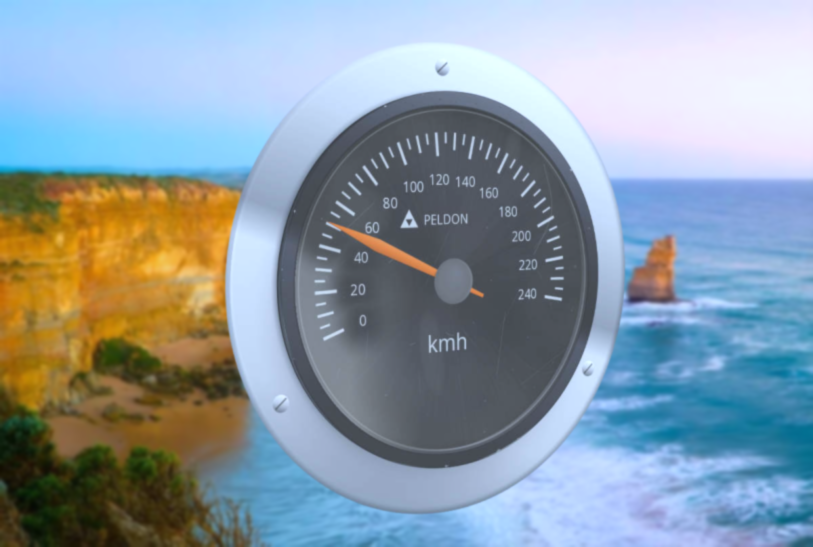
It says 50; km/h
